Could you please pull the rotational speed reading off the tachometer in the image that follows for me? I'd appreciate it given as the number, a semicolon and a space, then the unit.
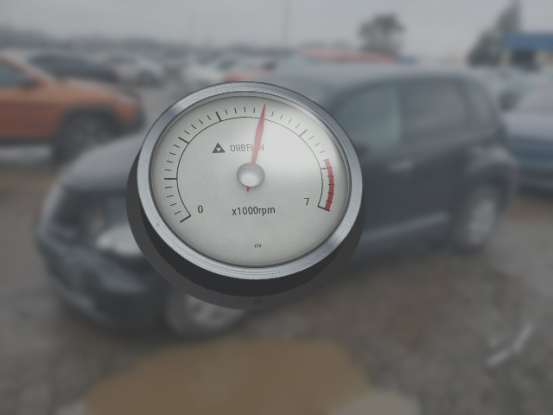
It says 4000; rpm
